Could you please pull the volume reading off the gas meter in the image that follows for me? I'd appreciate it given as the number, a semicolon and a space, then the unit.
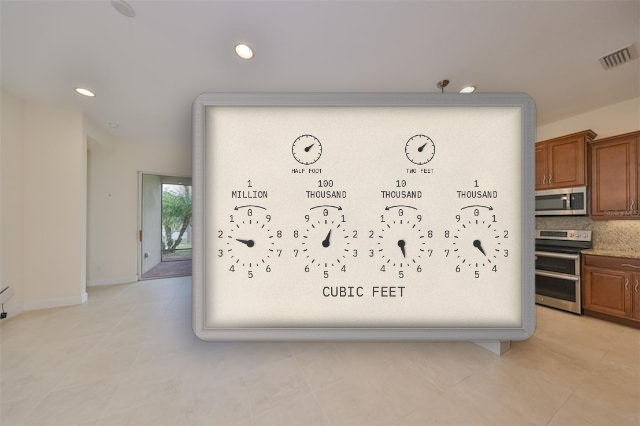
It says 205400; ft³
